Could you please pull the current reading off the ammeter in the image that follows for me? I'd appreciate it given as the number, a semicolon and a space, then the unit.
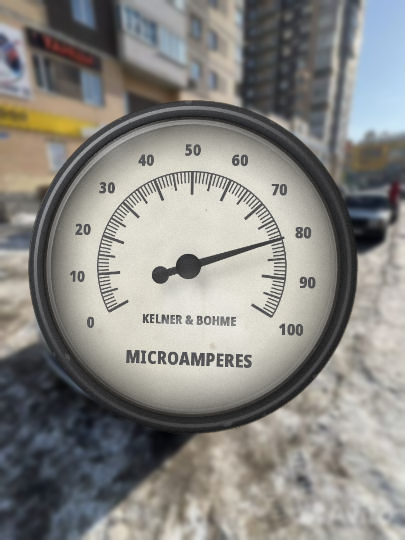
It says 80; µA
